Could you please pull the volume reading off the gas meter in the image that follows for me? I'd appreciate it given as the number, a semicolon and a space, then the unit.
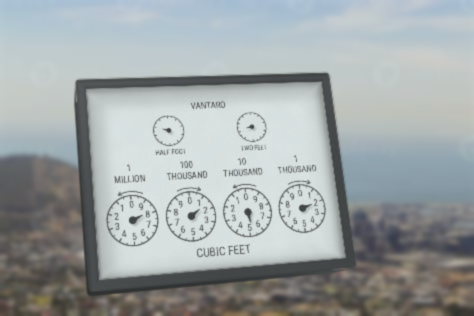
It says 815200; ft³
